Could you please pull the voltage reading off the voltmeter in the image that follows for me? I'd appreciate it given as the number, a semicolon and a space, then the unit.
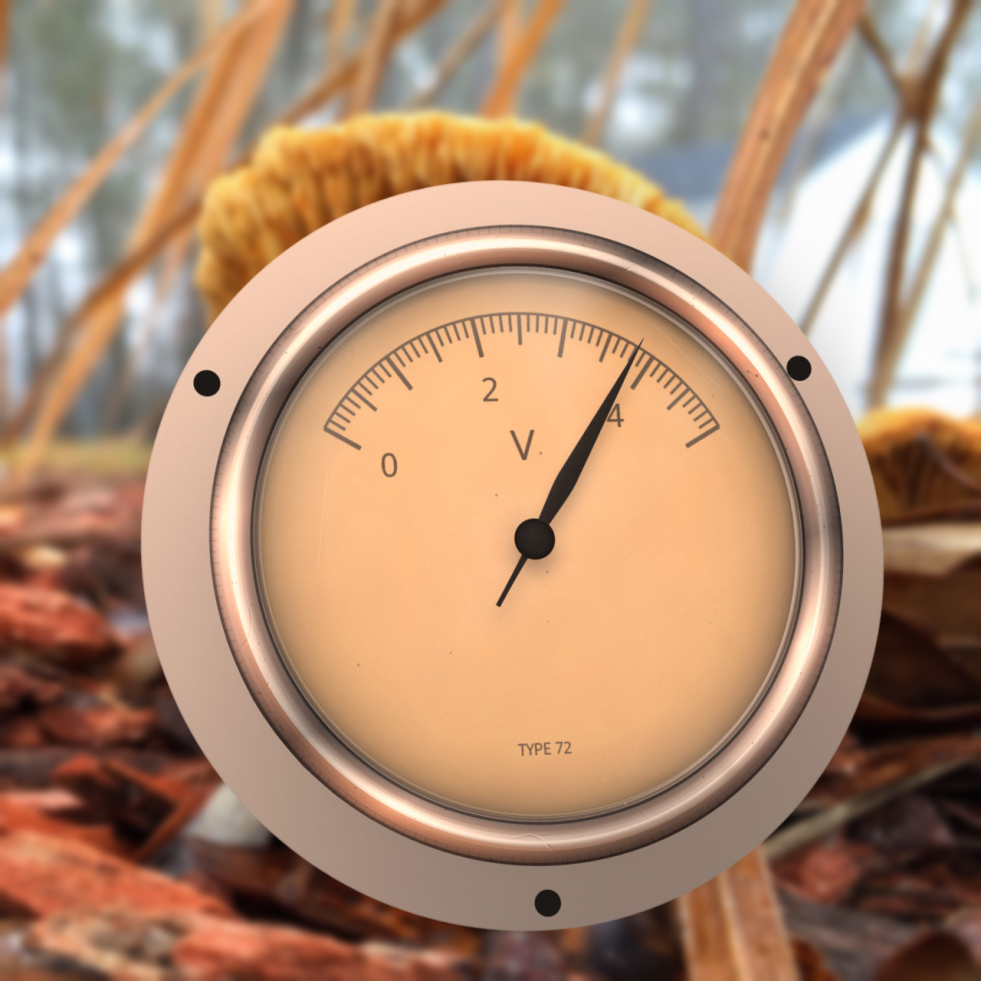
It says 3.8; V
